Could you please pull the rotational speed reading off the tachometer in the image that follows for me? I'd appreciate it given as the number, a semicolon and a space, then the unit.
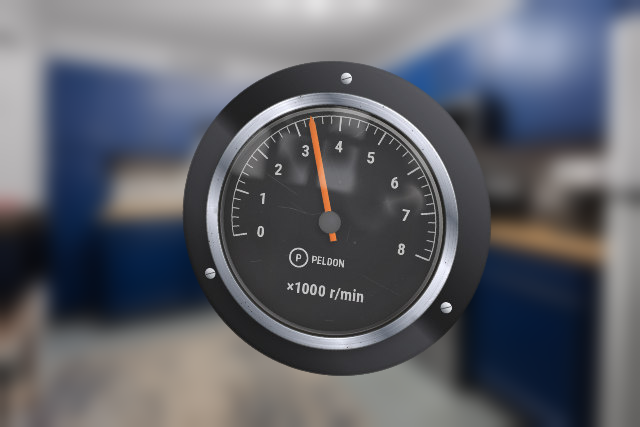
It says 3400; rpm
